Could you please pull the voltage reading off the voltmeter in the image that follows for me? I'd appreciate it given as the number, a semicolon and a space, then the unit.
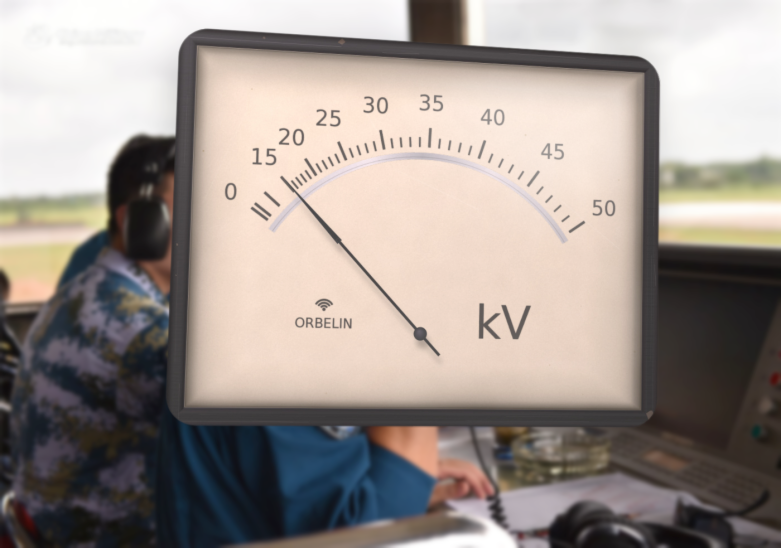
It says 15; kV
